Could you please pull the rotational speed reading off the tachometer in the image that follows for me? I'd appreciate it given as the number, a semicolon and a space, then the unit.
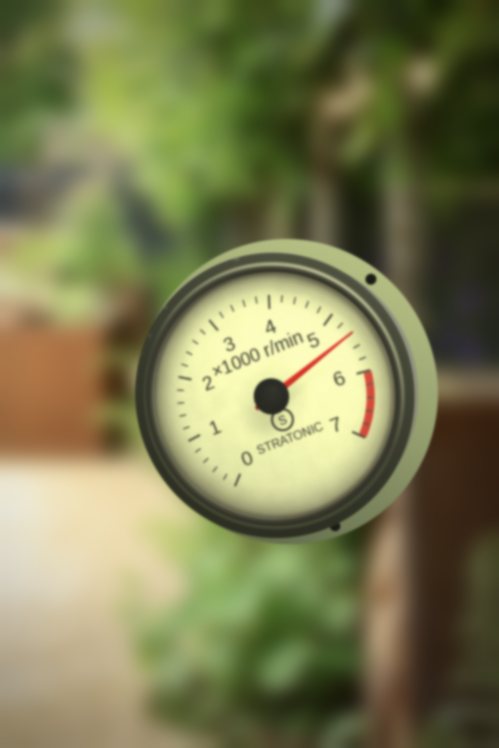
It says 5400; rpm
